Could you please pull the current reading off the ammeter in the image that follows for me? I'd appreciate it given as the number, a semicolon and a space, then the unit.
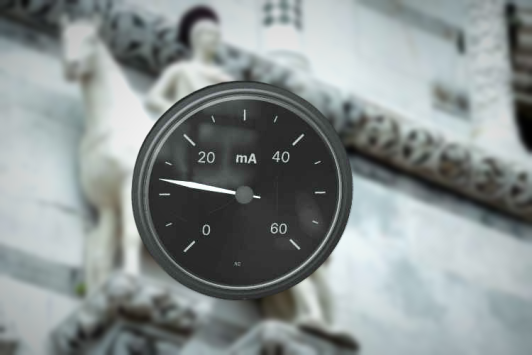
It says 12.5; mA
